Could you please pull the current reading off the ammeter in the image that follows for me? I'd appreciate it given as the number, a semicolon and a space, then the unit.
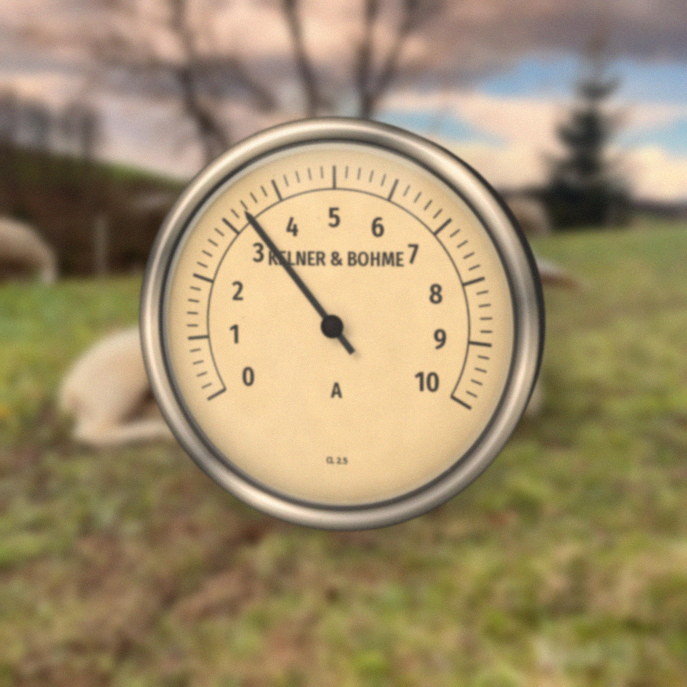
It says 3.4; A
